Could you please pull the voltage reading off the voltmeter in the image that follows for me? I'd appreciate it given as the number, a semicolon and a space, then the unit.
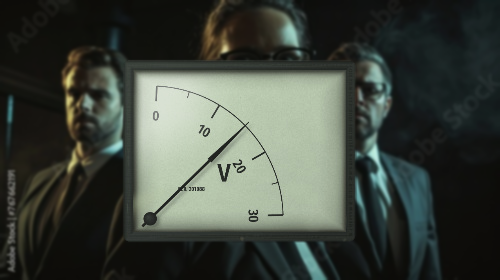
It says 15; V
